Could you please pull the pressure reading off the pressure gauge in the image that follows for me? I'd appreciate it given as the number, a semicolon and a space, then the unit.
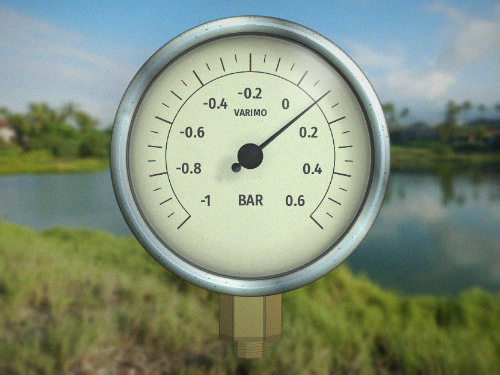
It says 0.1; bar
